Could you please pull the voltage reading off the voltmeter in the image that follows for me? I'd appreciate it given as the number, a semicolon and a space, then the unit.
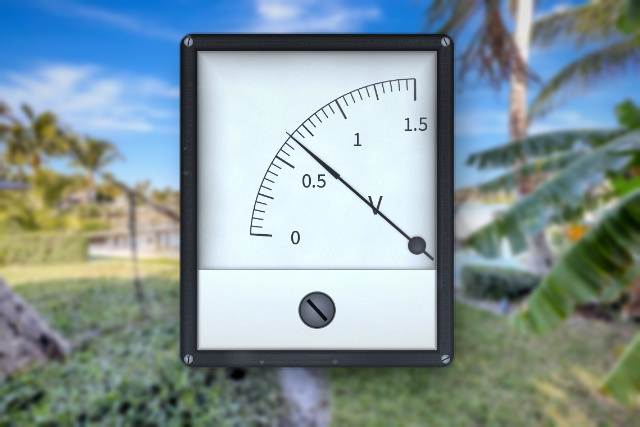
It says 0.65; V
